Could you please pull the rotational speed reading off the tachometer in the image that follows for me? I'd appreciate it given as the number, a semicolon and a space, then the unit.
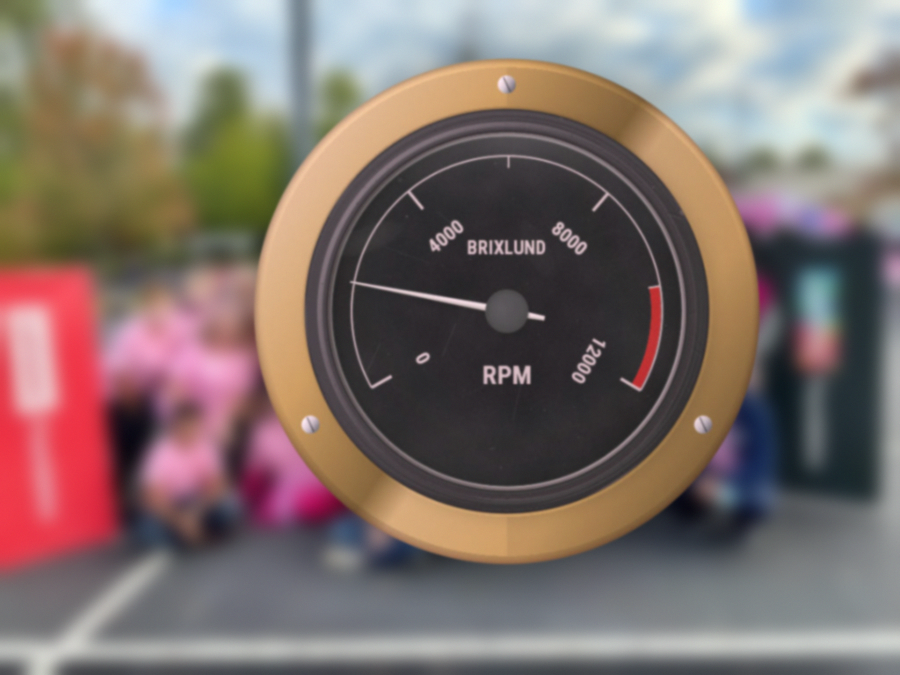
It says 2000; rpm
